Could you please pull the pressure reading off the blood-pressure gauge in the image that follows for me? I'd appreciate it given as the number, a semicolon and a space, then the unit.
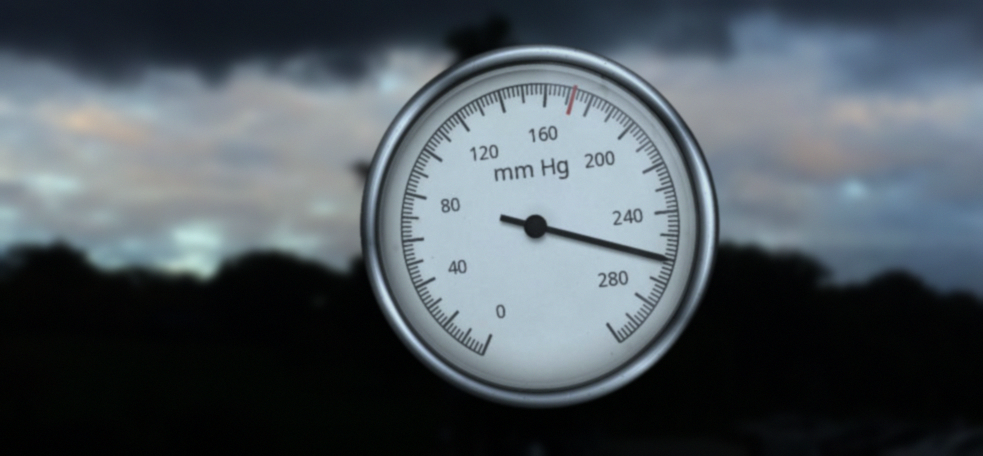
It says 260; mmHg
